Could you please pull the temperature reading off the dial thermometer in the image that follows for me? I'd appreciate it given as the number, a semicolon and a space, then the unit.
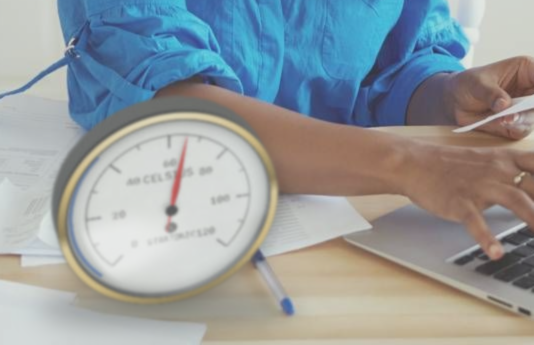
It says 65; °C
